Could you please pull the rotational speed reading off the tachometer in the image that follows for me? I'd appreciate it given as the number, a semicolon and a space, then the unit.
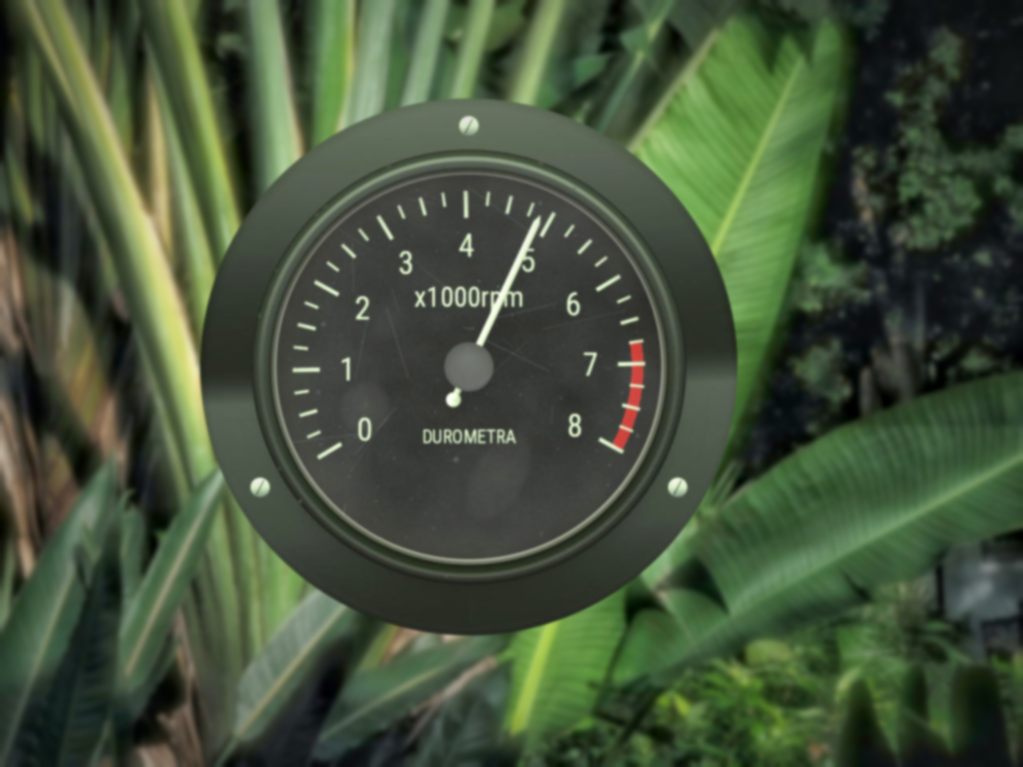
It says 4875; rpm
